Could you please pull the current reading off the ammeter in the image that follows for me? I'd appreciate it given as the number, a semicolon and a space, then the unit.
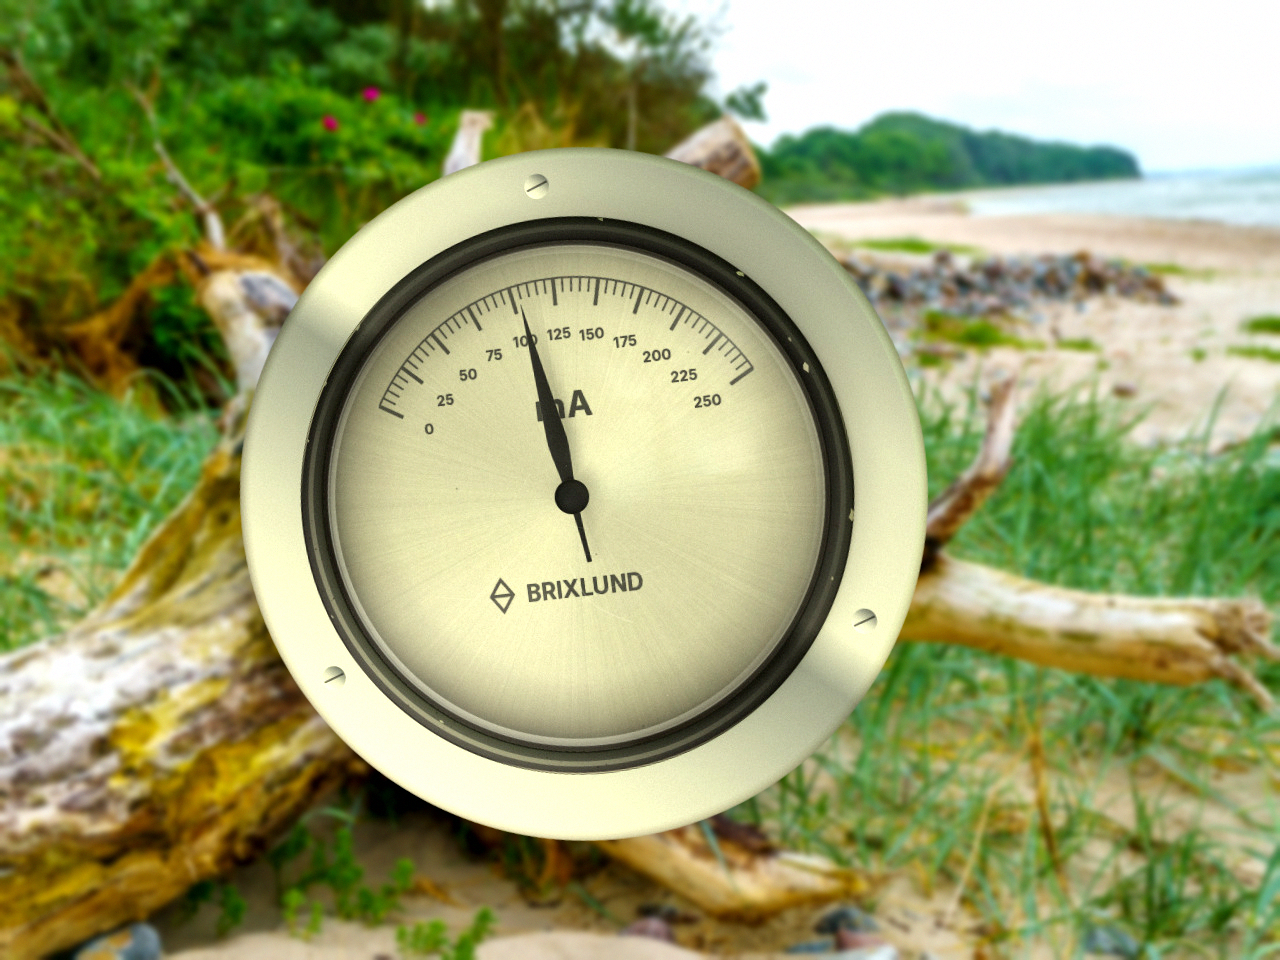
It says 105; mA
